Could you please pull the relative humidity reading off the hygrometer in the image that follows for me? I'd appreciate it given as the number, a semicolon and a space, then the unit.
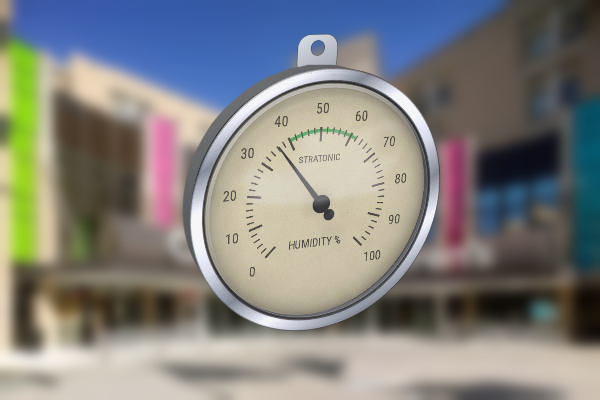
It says 36; %
